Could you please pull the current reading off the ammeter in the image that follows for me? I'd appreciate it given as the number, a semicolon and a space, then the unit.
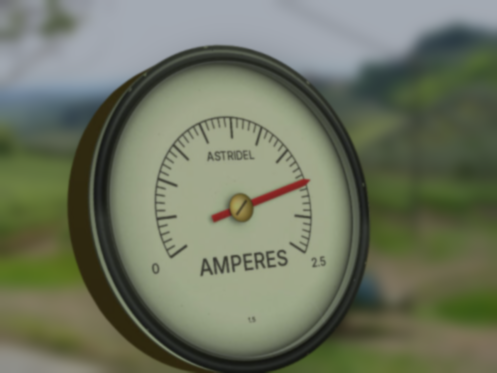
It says 2; A
